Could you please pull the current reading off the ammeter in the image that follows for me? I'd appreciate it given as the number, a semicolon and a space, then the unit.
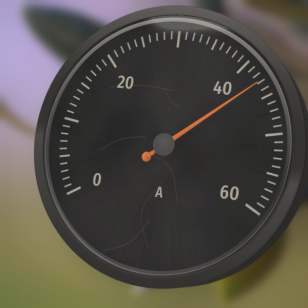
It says 43; A
